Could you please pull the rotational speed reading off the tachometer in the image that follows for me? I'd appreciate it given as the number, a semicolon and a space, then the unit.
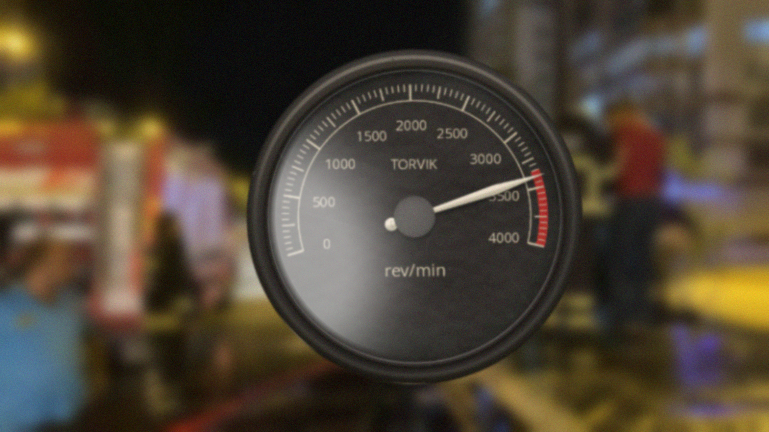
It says 3400; rpm
